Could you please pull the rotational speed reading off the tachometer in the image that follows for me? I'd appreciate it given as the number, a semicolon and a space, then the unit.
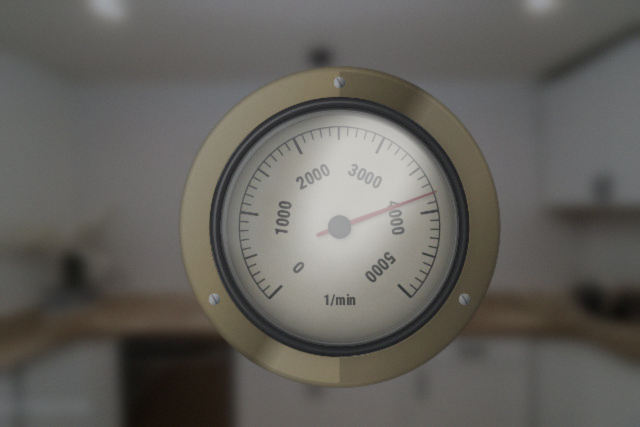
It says 3800; rpm
